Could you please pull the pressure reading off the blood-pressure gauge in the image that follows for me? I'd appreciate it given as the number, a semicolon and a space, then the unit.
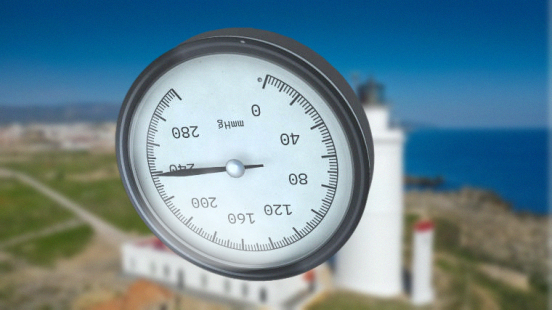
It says 240; mmHg
